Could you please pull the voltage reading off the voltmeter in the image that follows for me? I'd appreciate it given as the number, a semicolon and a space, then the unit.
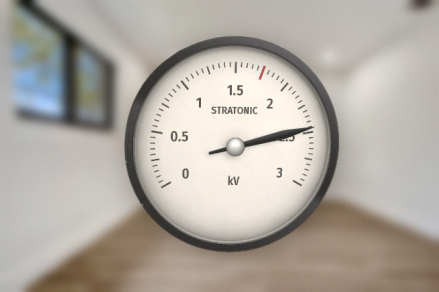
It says 2.45; kV
